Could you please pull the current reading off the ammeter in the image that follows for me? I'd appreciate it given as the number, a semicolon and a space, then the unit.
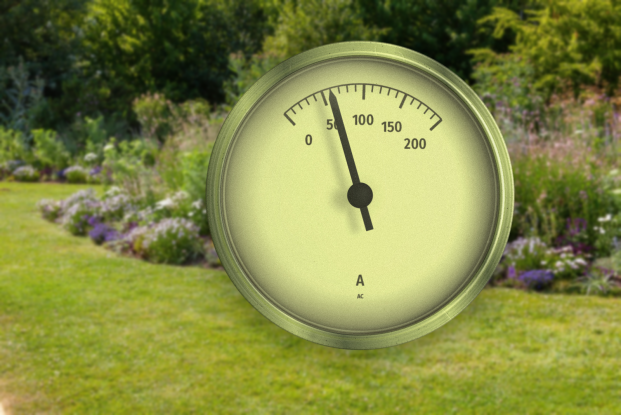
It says 60; A
